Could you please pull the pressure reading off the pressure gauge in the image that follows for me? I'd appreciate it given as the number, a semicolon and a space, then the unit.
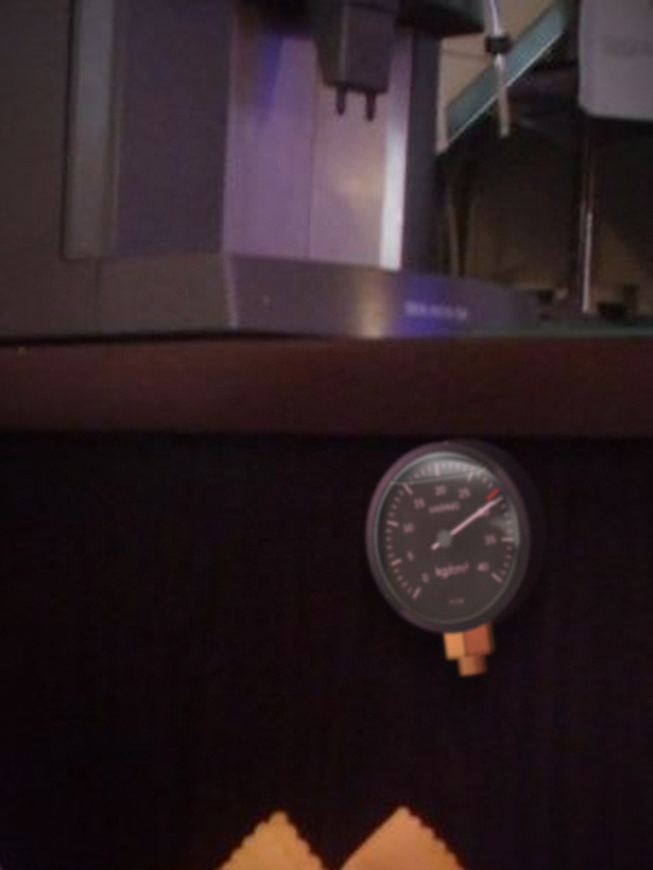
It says 30; kg/cm²
